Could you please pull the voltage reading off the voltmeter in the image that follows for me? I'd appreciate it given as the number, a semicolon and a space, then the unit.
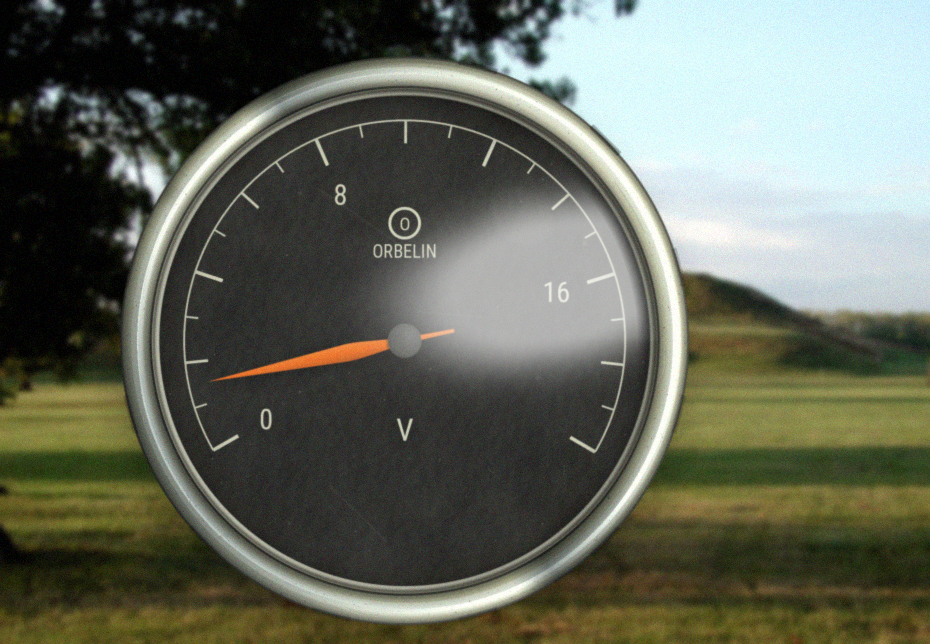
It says 1.5; V
